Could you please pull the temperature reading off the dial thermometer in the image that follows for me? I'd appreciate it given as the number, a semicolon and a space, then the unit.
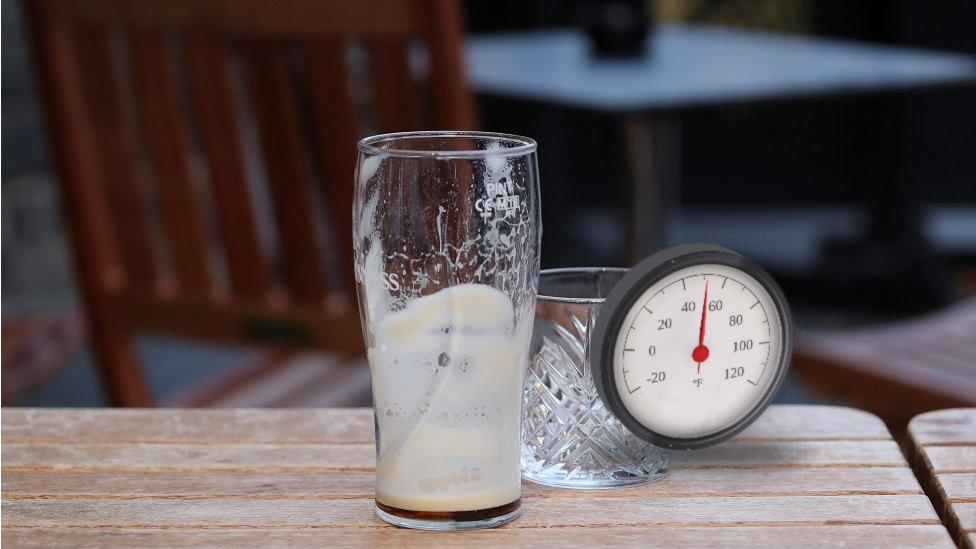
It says 50; °F
